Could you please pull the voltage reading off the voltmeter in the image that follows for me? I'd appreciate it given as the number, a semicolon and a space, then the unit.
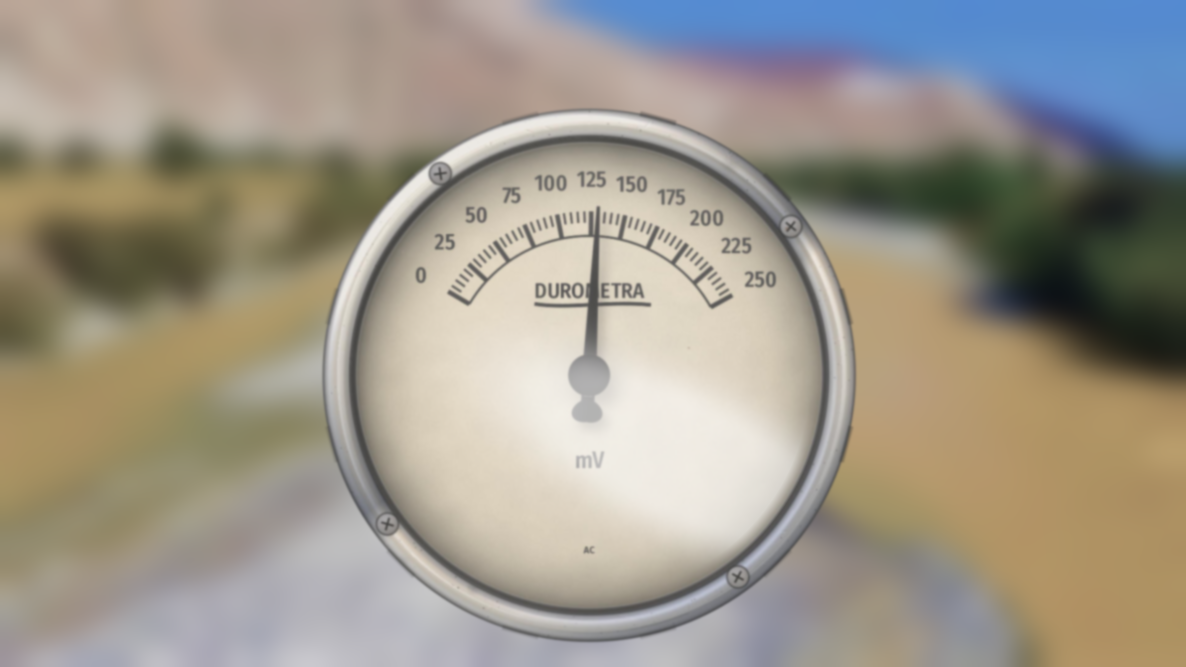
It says 130; mV
